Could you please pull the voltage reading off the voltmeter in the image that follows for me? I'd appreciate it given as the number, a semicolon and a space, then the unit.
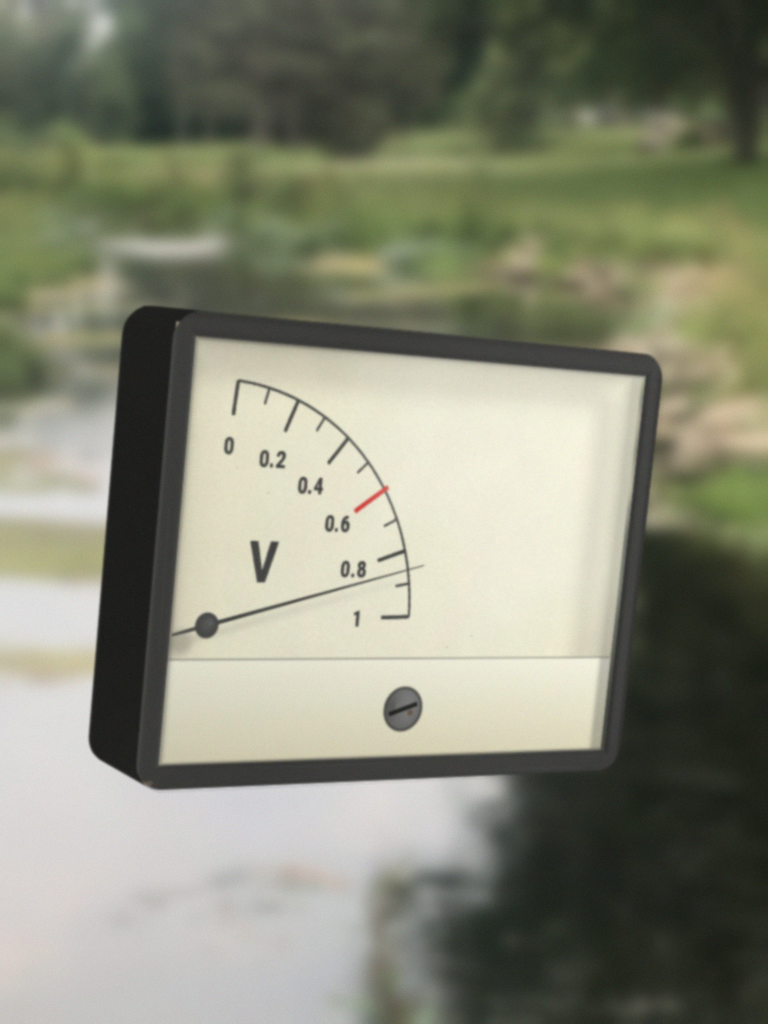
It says 0.85; V
